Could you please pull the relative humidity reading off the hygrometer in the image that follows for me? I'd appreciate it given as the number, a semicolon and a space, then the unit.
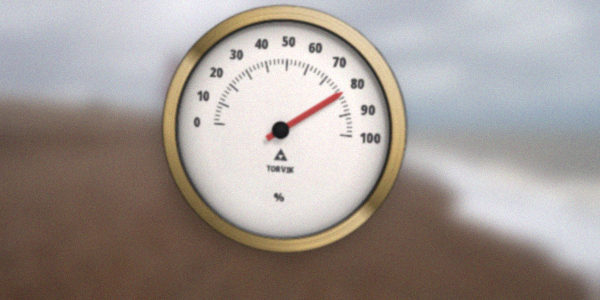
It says 80; %
